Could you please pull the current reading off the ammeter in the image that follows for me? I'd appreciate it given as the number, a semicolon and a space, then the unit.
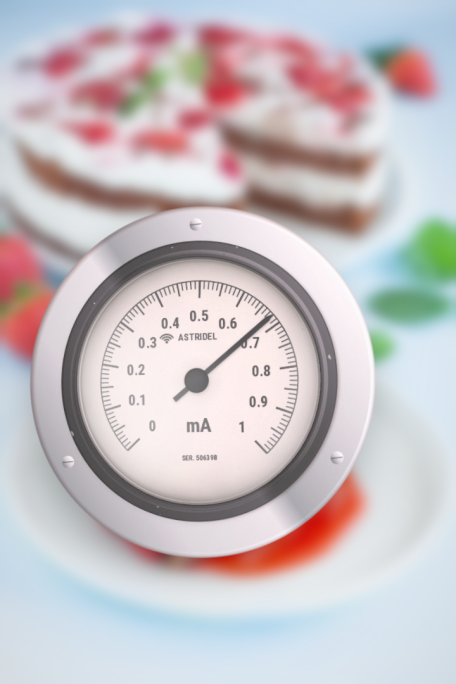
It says 0.68; mA
